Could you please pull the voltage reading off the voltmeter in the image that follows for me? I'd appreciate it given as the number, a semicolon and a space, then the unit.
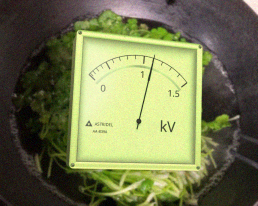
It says 1.1; kV
